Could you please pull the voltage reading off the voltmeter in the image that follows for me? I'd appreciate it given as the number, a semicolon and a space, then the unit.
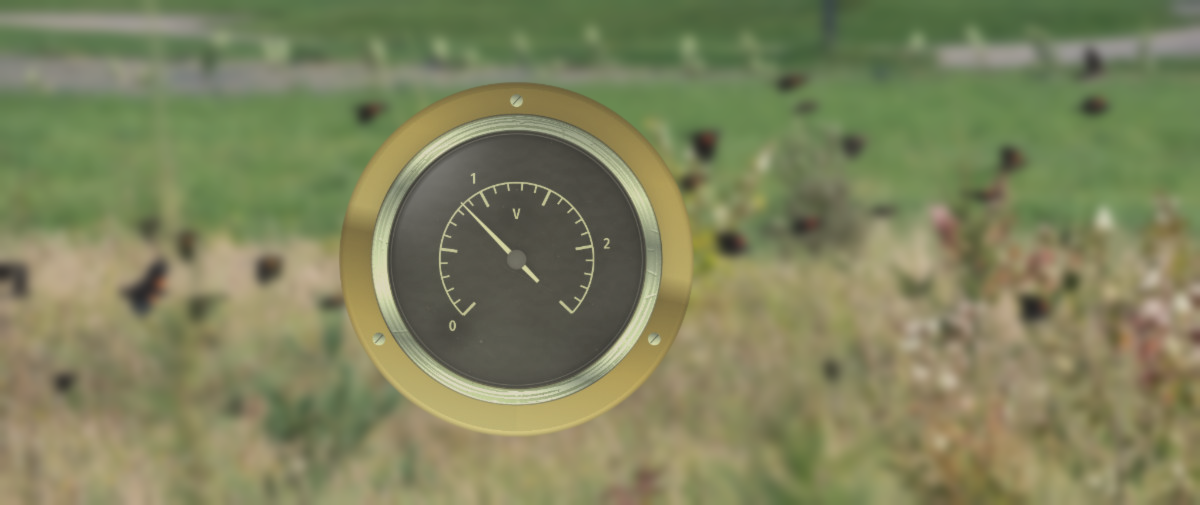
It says 0.85; V
